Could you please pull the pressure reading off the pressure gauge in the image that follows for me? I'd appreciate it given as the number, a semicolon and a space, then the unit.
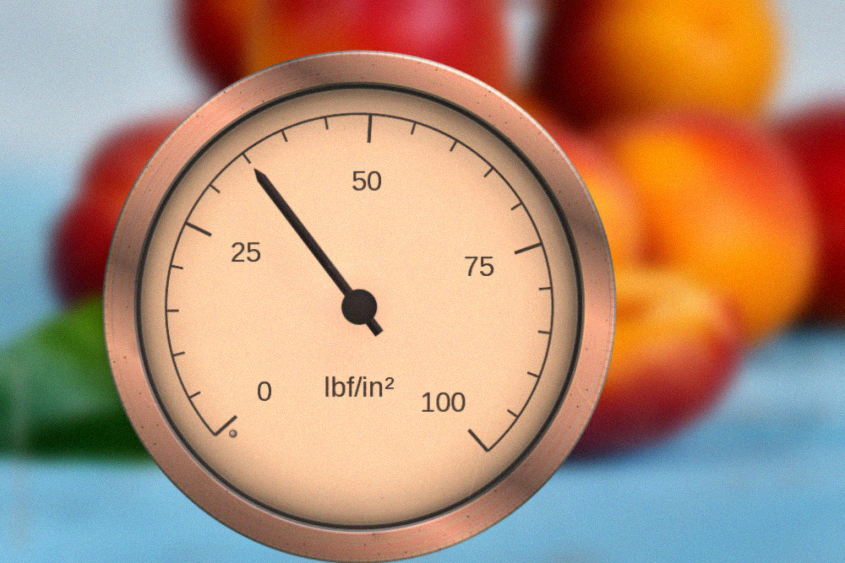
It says 35; psi
